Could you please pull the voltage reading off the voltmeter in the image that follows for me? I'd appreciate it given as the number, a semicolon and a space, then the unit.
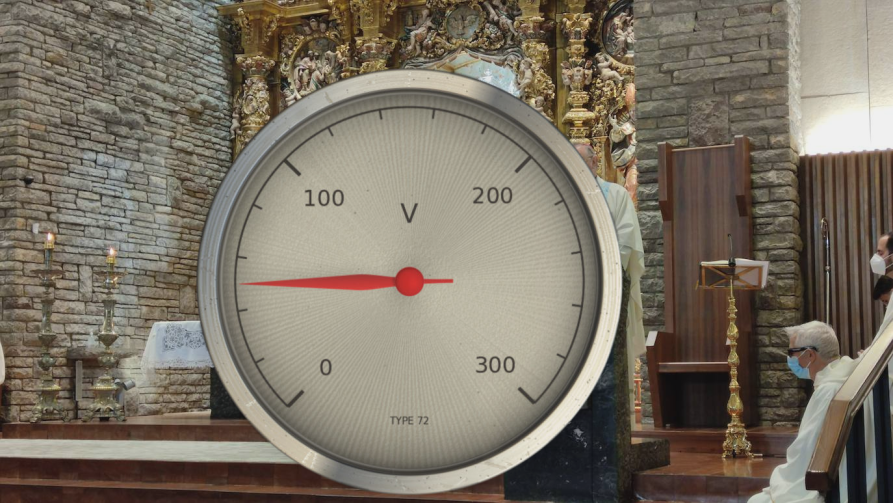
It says 50; V
